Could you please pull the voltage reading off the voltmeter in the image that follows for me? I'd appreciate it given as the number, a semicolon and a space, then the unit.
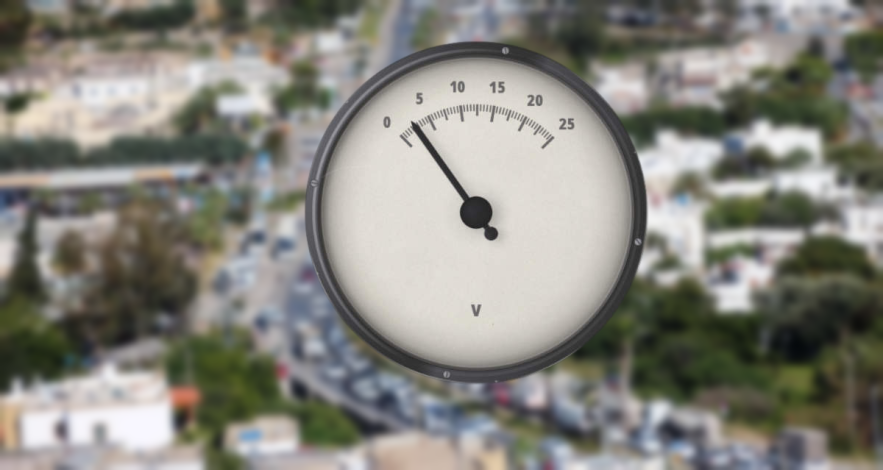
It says 2.5; V
